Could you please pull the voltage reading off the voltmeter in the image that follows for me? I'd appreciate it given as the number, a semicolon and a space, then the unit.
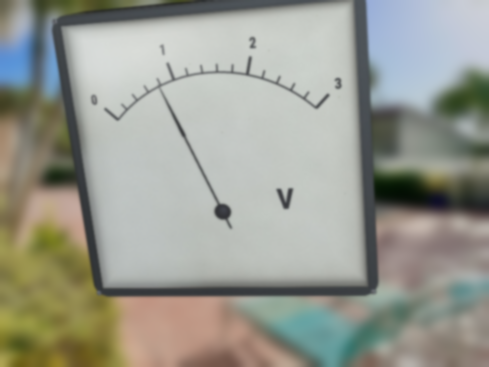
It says 0.8; V
